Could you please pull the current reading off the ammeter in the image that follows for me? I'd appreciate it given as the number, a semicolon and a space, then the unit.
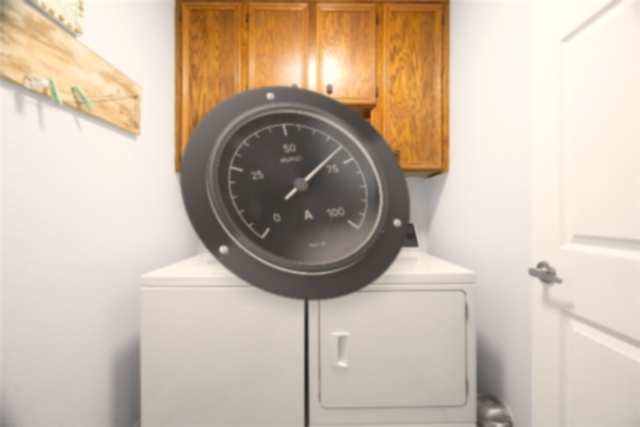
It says 70; A
